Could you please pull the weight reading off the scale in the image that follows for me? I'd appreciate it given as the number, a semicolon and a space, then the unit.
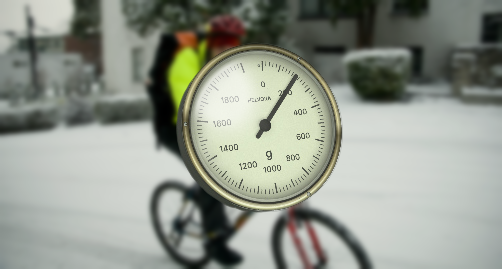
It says 200; g
